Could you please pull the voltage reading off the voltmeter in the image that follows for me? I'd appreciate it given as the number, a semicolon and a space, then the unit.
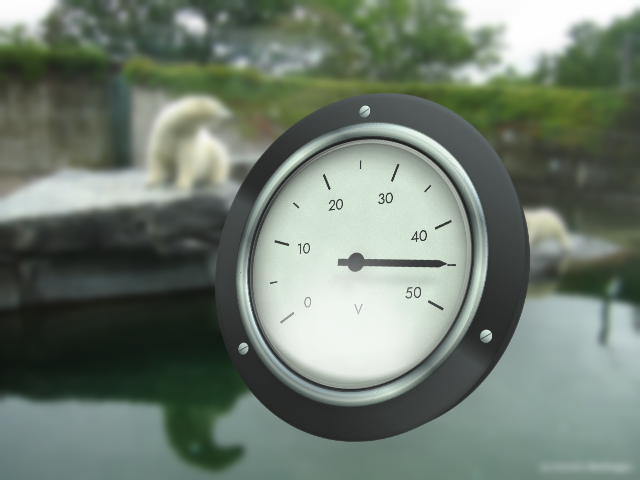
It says 45; V
